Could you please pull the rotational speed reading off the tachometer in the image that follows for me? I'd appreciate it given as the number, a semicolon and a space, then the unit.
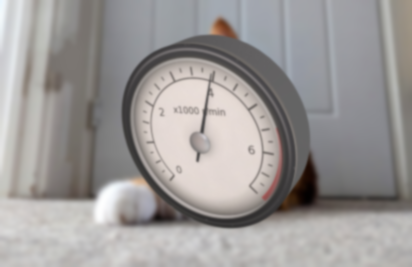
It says 4000; rpm
